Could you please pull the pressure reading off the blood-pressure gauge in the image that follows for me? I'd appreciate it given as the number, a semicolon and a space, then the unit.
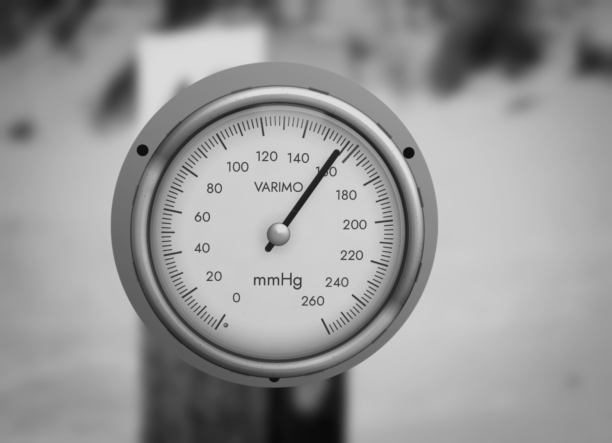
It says 158; mmHg
